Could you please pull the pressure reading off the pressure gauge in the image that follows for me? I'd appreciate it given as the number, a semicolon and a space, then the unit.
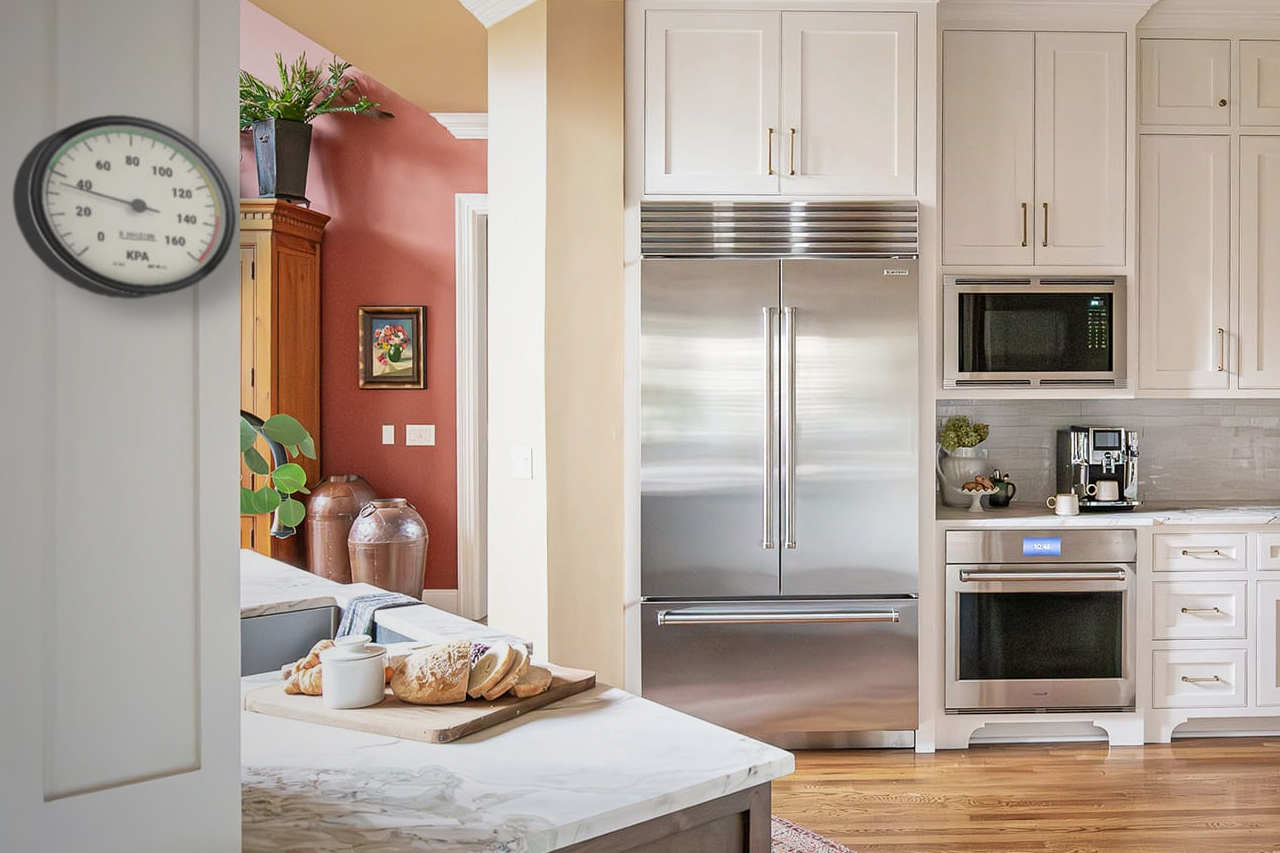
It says 35; kPa
